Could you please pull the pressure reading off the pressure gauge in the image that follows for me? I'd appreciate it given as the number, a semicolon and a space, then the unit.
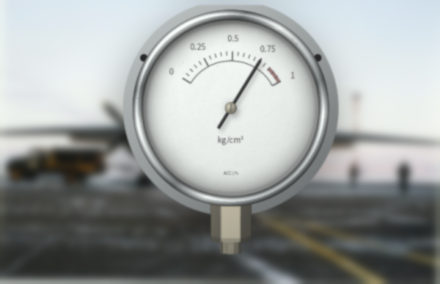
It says 0.75; kg/cm²
